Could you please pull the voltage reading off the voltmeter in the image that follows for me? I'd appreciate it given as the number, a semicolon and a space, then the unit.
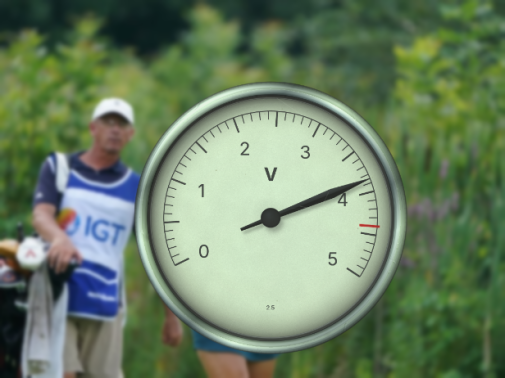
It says 3.85; V
